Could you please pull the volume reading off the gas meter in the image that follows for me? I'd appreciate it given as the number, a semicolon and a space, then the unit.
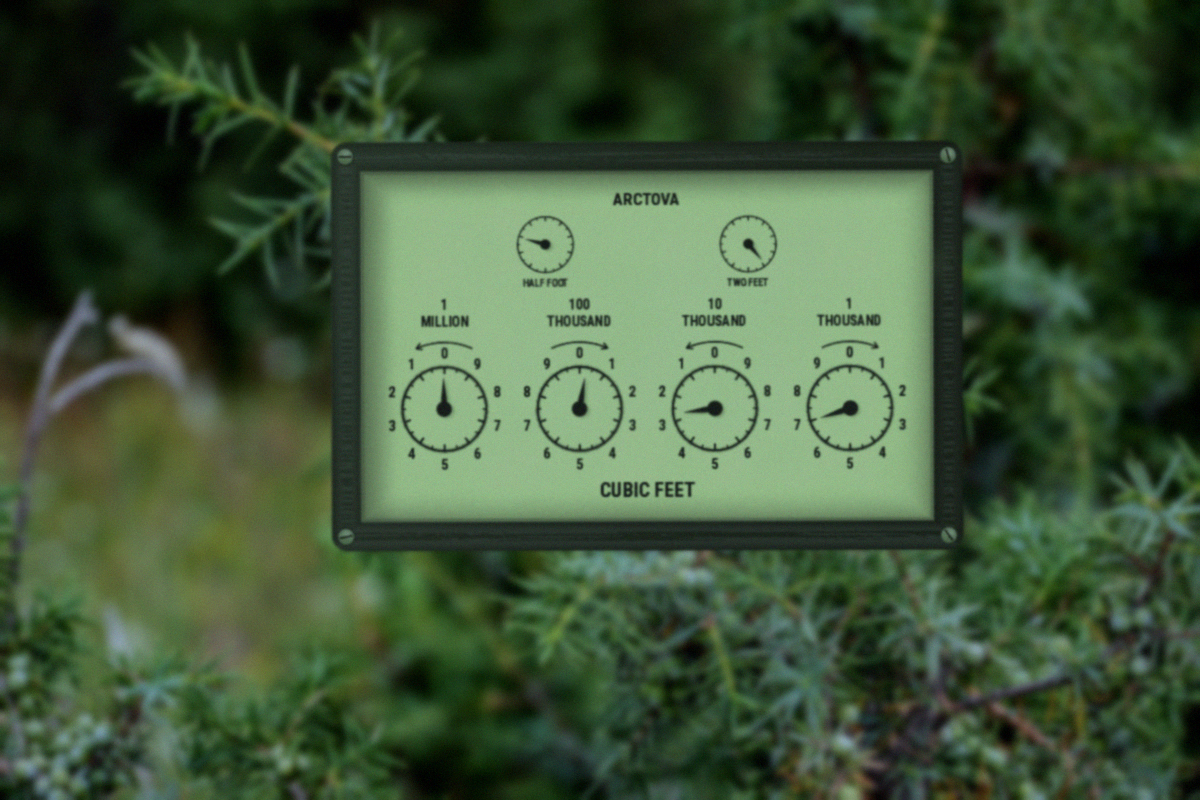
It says 2700; ft³
